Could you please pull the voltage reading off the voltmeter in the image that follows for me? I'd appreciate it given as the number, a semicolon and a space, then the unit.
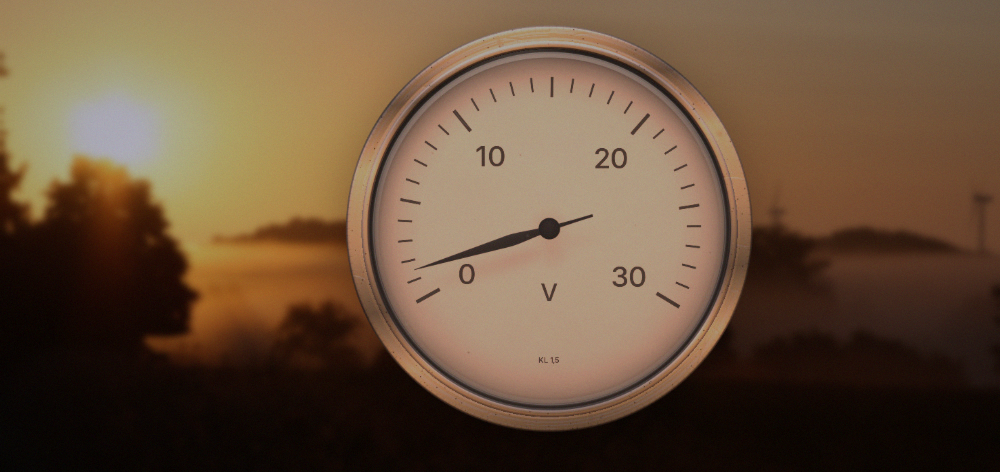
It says 1.5; V
